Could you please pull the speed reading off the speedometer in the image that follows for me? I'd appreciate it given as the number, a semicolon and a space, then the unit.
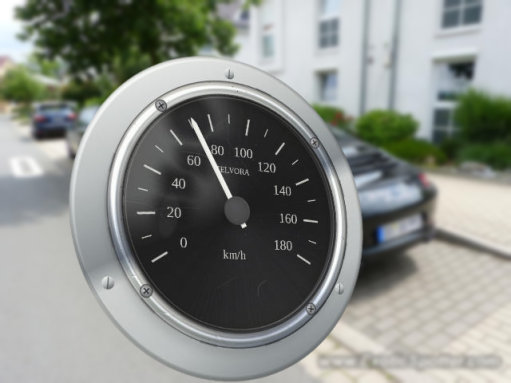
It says 70; km/h
